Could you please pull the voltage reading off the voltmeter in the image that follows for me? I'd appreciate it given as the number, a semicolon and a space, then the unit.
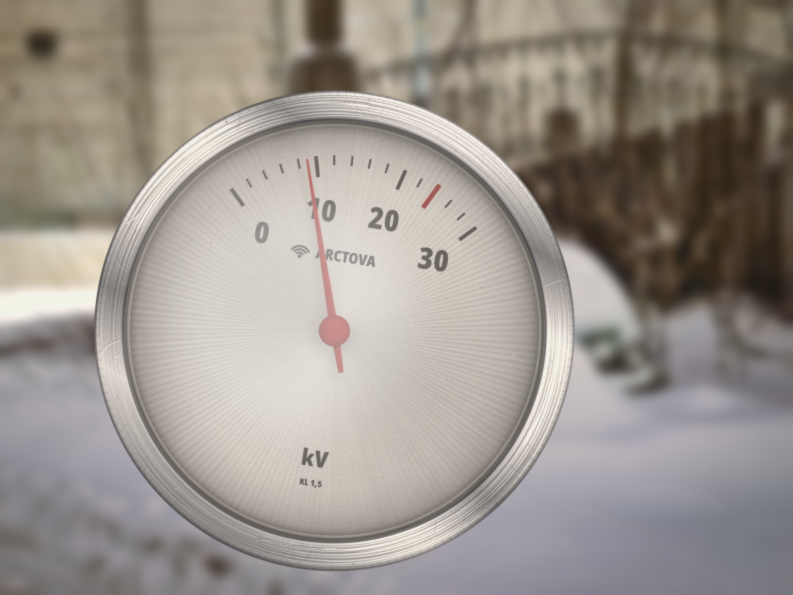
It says 9; kV
